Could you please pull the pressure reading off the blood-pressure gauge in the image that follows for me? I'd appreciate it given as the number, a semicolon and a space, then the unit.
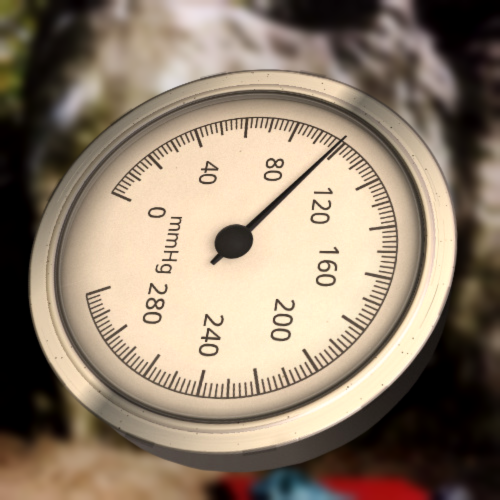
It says 100; mmHg
